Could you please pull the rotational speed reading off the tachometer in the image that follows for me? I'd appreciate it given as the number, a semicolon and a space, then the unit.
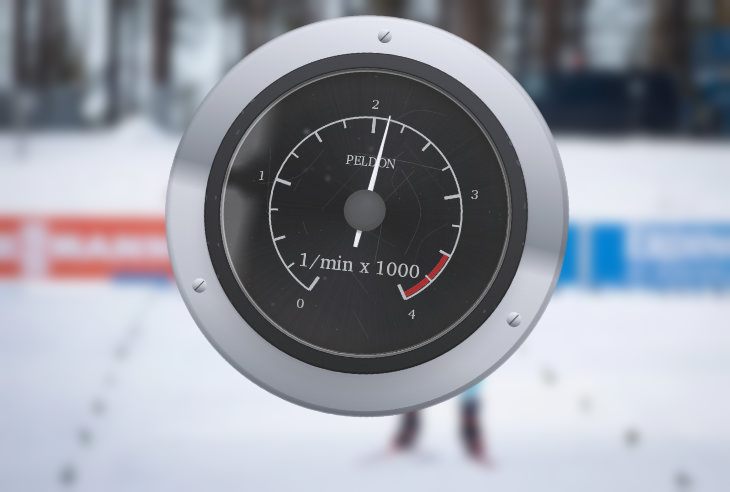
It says 2125; rpm
